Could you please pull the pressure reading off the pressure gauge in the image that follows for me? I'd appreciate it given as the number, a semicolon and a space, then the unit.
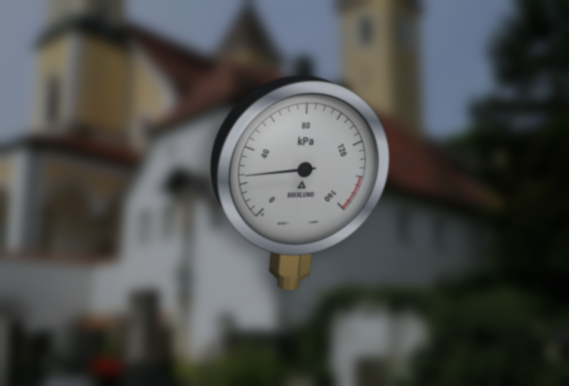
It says 25; kPa
